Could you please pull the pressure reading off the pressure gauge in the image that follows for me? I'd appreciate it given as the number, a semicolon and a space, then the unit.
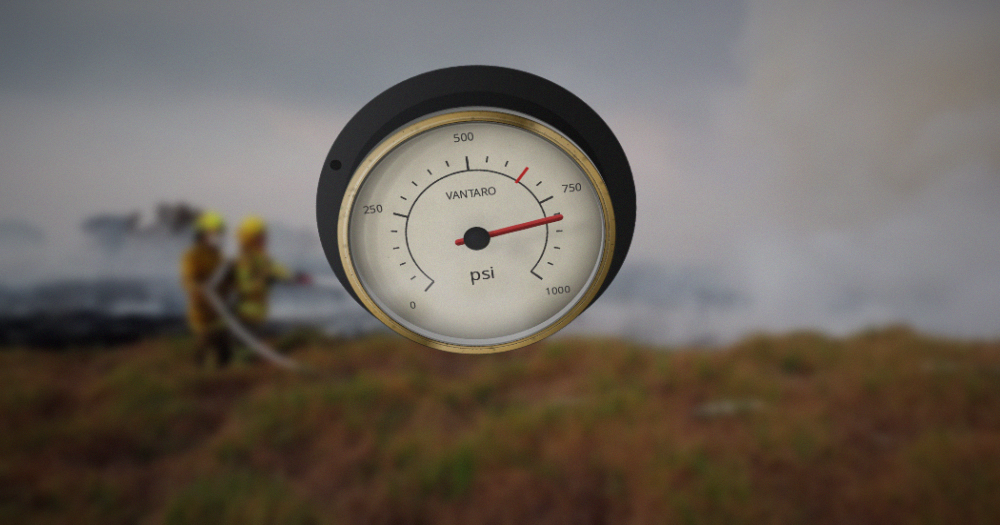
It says 800; psi
